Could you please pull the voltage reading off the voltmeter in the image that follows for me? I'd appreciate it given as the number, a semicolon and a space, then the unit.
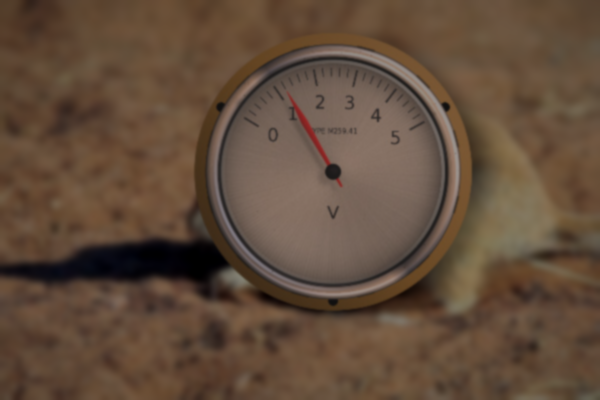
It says 1.2; V
